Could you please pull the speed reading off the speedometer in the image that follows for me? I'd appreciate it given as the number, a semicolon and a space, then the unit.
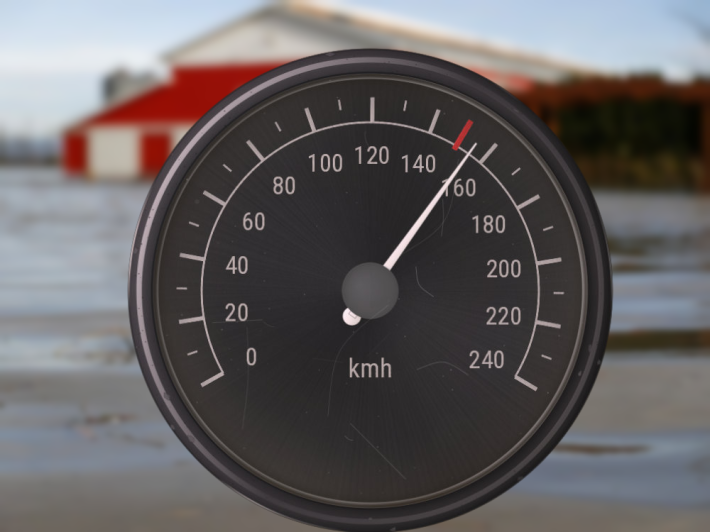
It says 155; km/h
